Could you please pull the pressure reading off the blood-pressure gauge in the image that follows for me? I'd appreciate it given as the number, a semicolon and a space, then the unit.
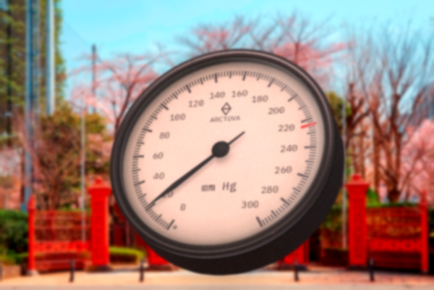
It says 20; mmHg
